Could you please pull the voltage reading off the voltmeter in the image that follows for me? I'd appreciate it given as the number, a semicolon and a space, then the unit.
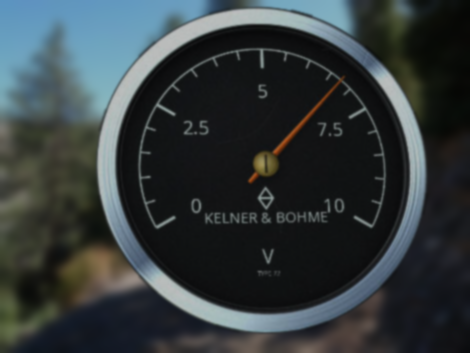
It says 6.75; V
